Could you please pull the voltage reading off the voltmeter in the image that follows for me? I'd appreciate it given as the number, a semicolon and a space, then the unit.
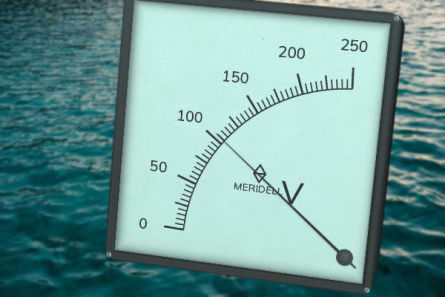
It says 105; V
